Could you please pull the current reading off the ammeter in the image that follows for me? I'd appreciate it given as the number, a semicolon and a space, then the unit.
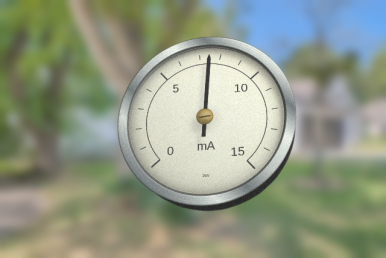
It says 7.5; mA
